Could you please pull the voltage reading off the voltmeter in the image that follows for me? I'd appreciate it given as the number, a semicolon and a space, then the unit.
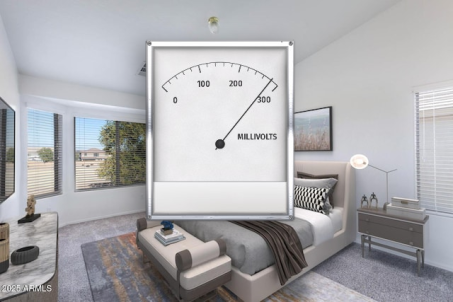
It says 280; mV
